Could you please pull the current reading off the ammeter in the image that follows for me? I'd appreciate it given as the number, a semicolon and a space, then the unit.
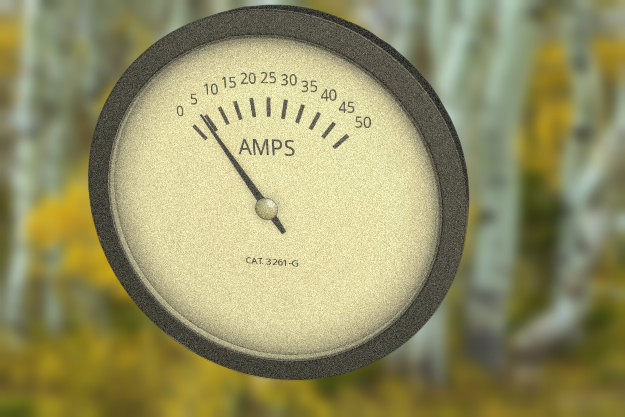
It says 5; A
